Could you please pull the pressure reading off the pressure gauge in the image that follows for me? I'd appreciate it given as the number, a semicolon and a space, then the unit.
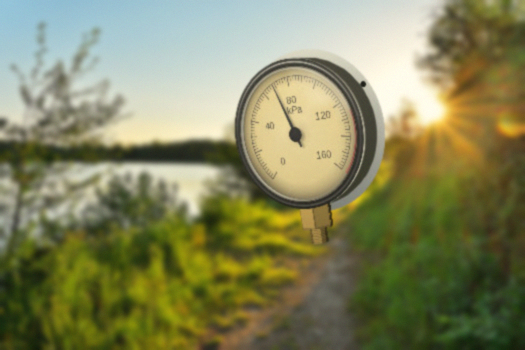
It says 70; kPa
